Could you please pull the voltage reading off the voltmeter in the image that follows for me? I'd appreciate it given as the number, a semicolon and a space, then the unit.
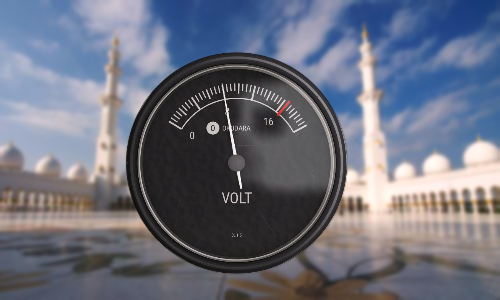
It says 8; V
